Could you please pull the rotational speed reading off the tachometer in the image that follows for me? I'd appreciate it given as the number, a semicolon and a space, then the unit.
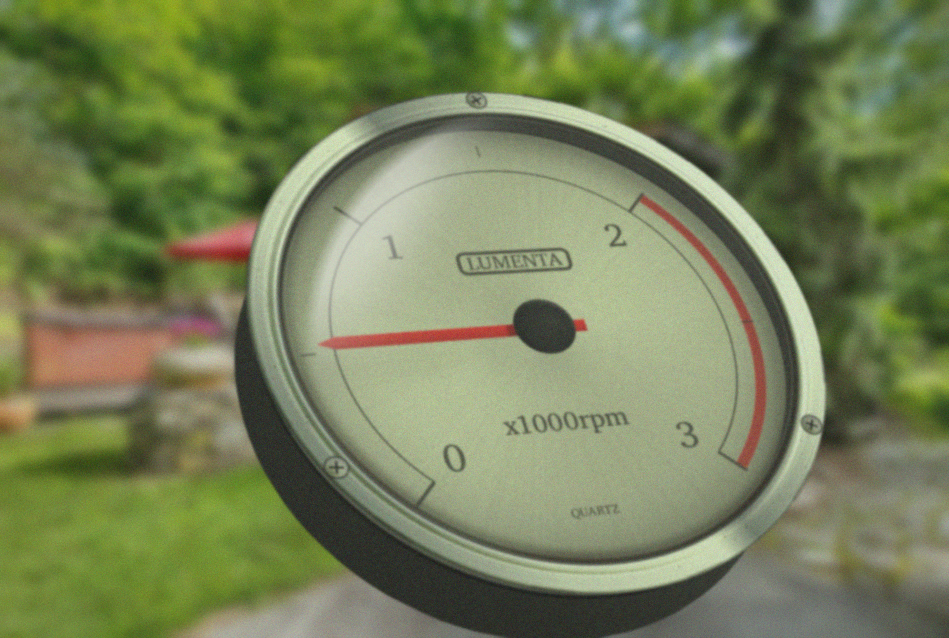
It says 500; rpm
